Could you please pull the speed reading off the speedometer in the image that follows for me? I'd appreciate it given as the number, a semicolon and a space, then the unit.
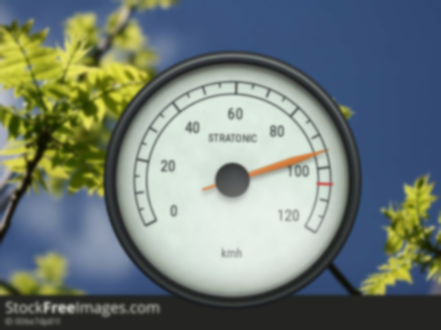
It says 95; km/h
